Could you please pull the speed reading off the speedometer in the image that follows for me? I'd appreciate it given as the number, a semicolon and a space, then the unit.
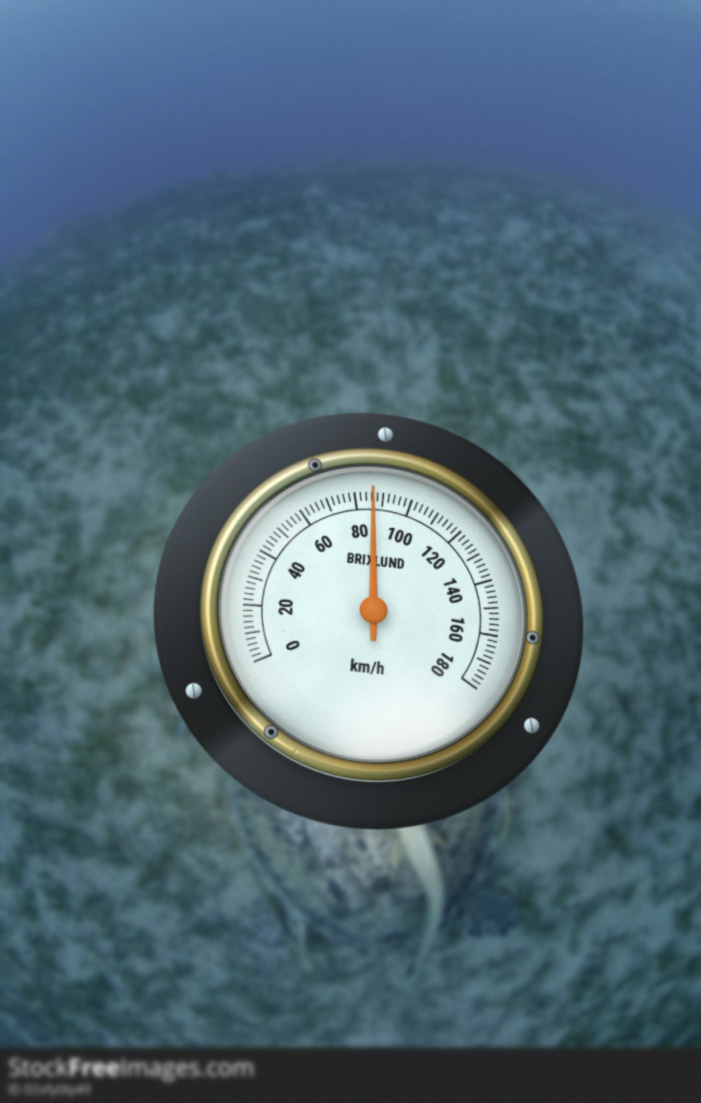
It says 86; km/h
